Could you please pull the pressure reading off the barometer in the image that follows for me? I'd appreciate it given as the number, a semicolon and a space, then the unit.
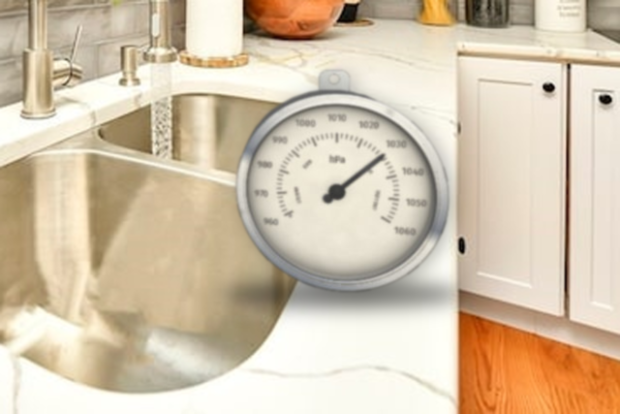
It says 1030; hPa
